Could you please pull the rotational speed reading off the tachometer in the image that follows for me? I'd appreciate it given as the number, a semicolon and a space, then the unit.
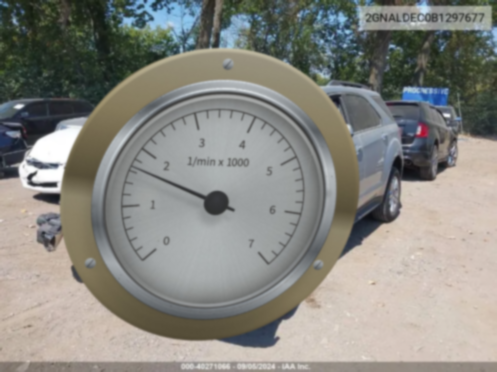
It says 1700; rpm
